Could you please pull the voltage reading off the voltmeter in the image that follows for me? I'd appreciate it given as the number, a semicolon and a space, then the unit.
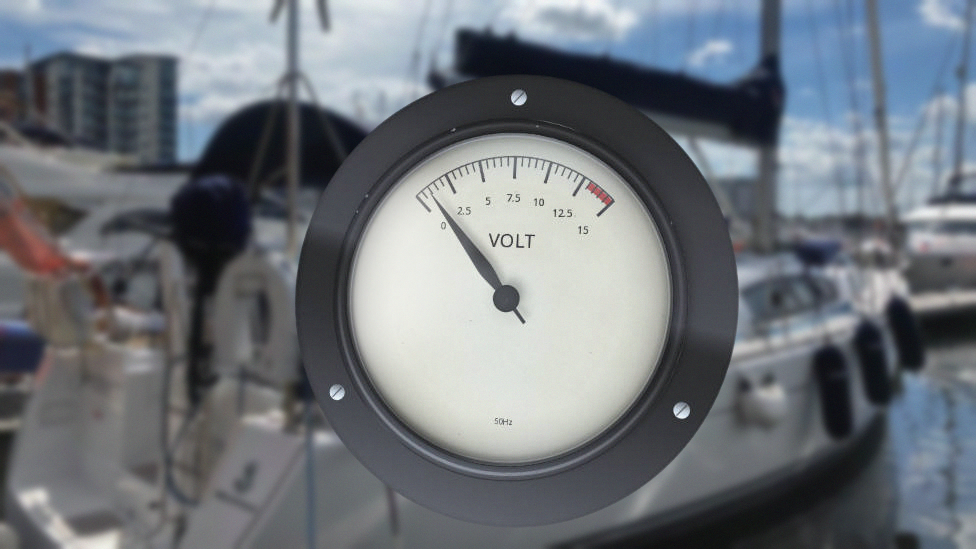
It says 1; V
